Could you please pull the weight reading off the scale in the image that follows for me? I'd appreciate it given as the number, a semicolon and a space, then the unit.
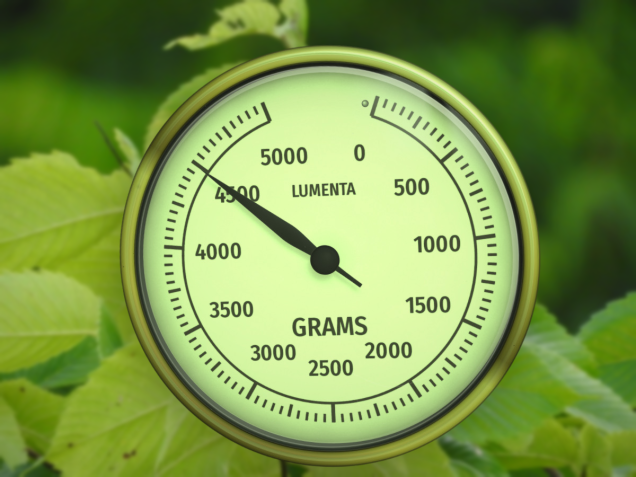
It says 4500; g
